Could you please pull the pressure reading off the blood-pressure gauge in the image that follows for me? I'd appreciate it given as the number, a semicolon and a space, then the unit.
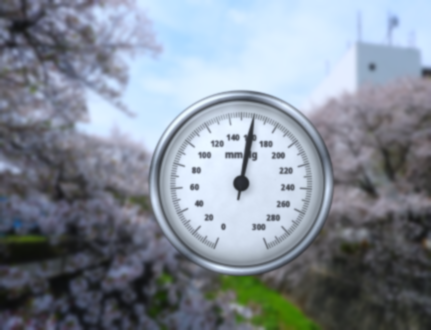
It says 160; mmHg
